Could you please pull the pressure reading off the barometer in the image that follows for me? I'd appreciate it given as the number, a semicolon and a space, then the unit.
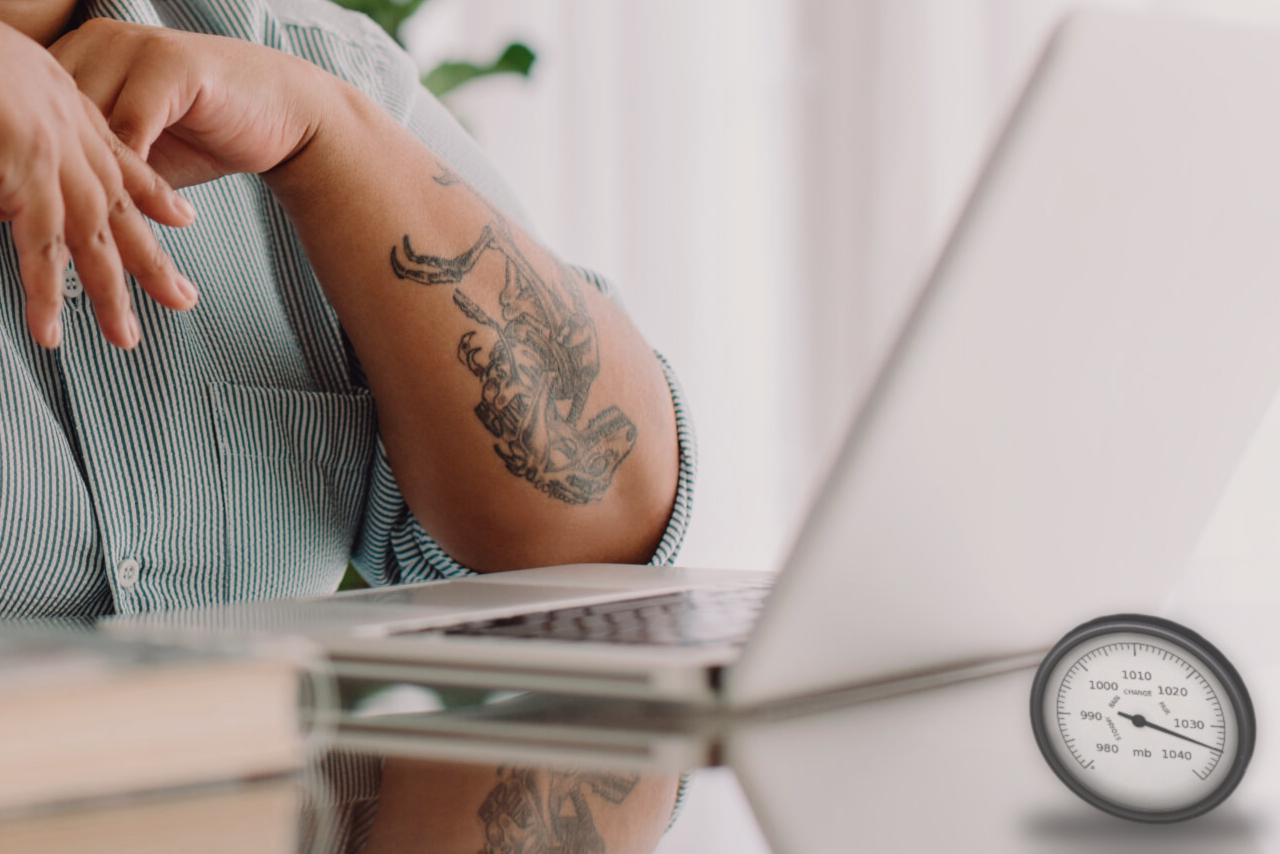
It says 1034; mbar
